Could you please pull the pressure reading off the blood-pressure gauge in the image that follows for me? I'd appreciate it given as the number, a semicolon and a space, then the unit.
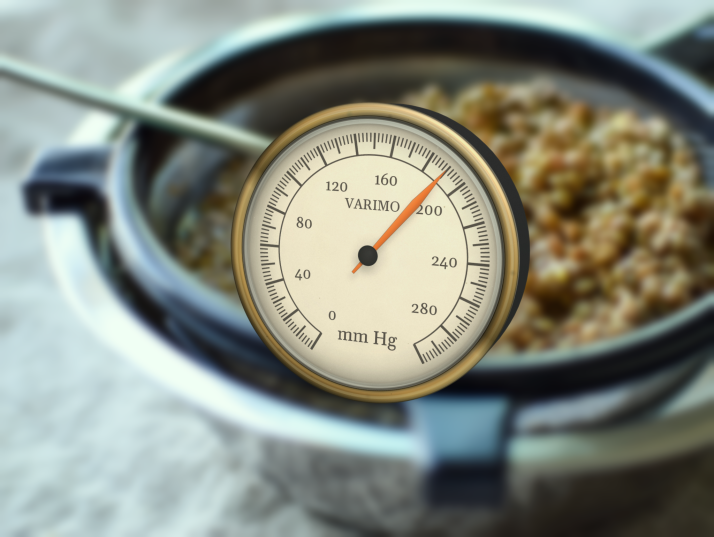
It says 190; mmHg
